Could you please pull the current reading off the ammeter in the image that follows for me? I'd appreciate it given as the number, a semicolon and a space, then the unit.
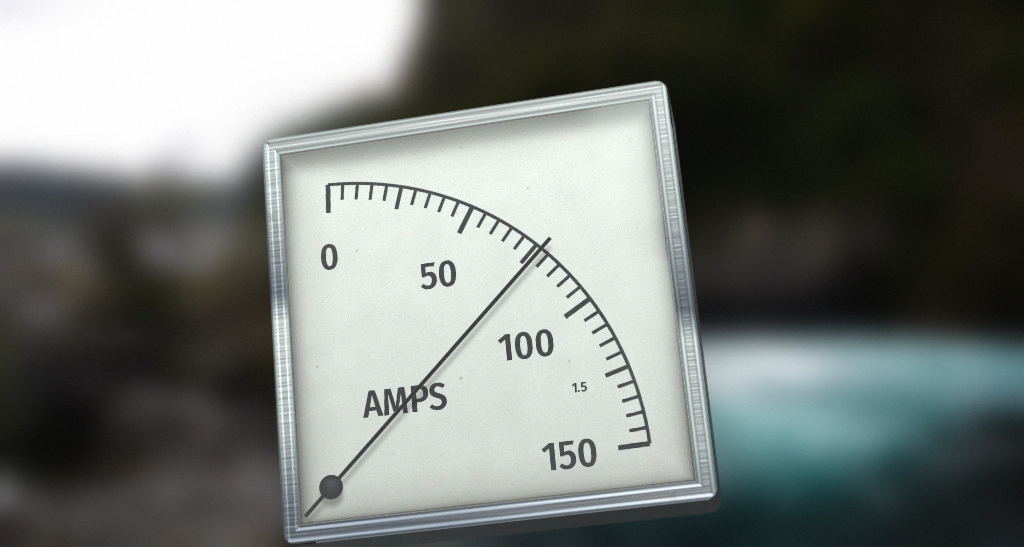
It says 77.5; A
